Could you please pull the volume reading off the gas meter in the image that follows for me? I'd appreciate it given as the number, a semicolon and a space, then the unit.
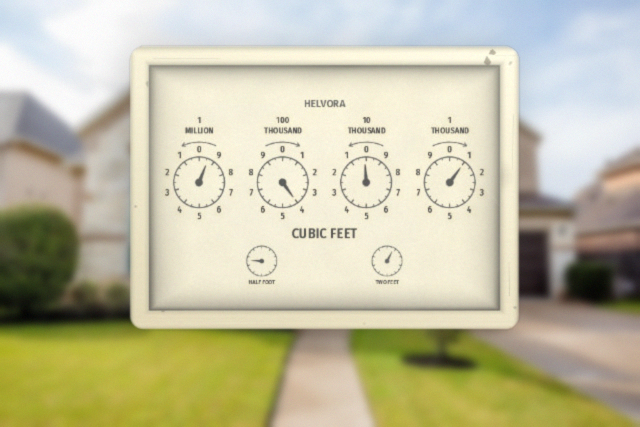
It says 940100; ft³
